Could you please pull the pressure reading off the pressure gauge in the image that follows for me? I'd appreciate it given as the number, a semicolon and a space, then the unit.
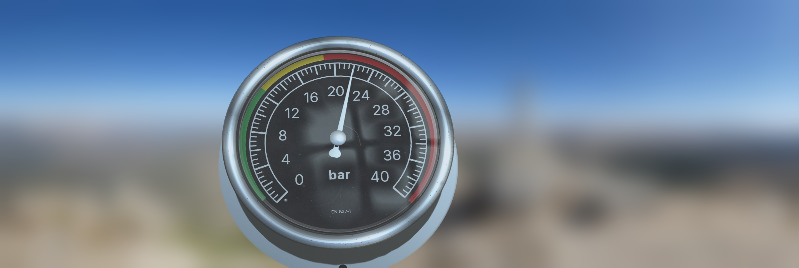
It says 22; bar
